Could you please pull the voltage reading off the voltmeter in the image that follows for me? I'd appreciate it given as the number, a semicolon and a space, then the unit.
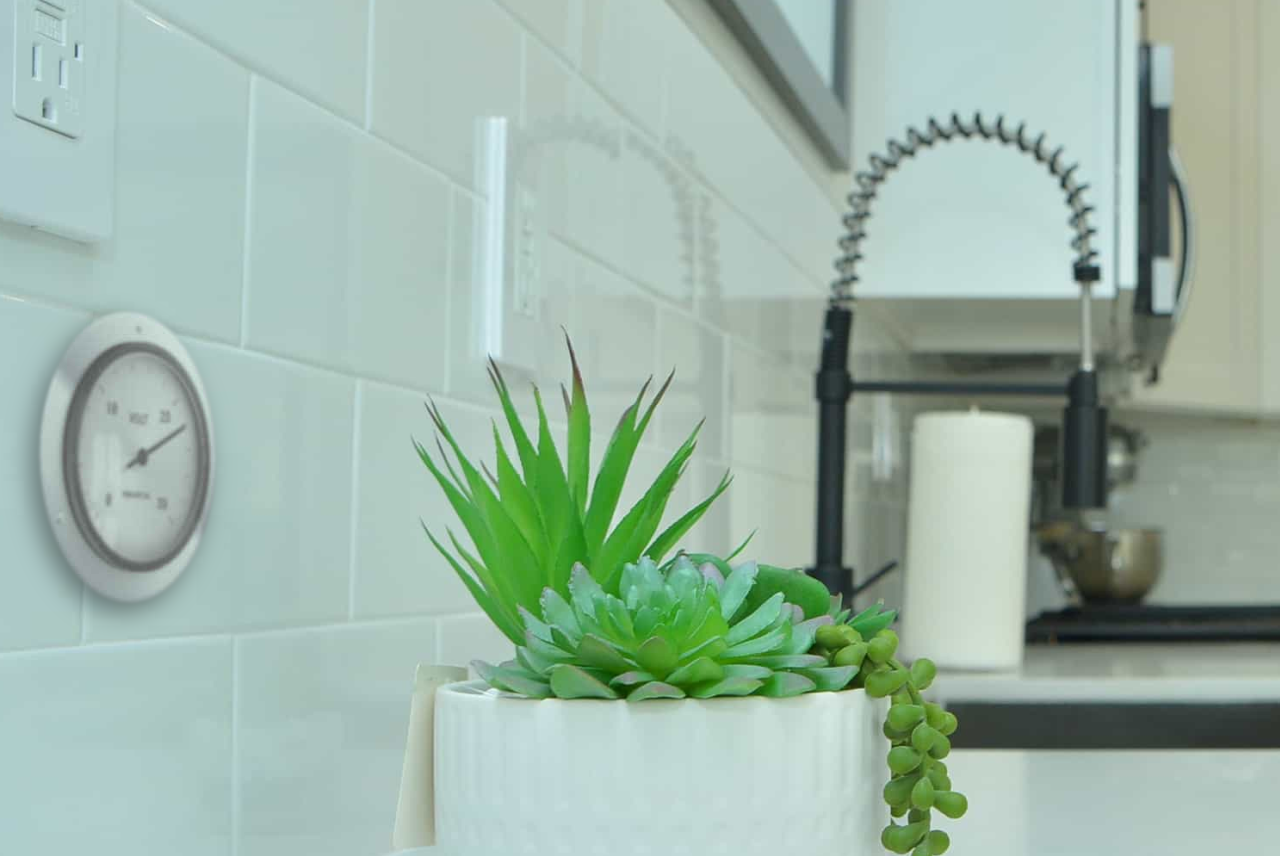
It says 22; V
